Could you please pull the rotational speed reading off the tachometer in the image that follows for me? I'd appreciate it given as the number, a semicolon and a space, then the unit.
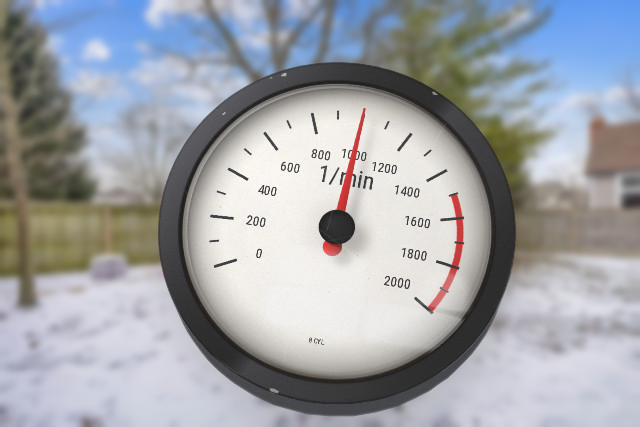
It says 1000; rpm
